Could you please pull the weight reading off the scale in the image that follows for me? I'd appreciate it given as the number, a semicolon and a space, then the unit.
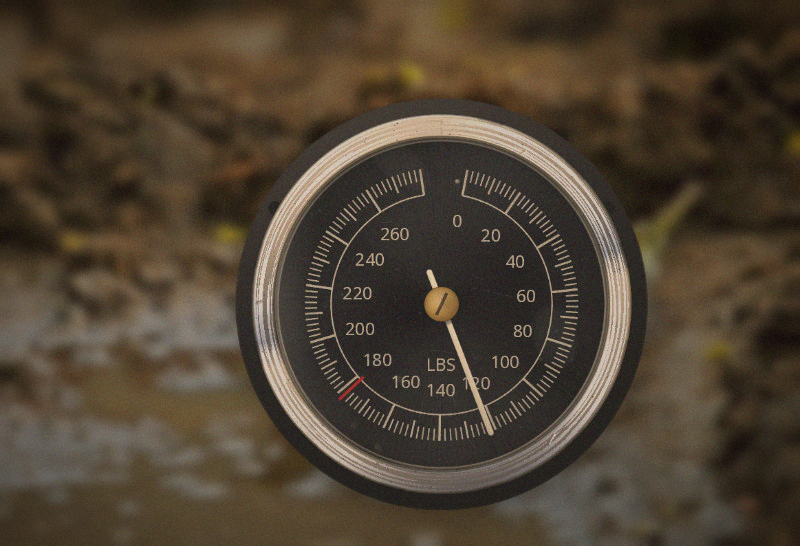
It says 122; lb
